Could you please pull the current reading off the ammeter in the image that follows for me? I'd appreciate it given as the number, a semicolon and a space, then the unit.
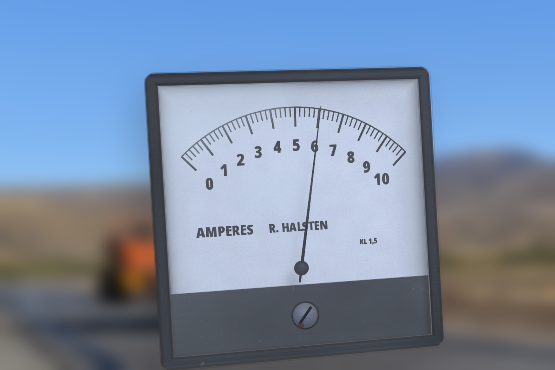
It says 6; A
